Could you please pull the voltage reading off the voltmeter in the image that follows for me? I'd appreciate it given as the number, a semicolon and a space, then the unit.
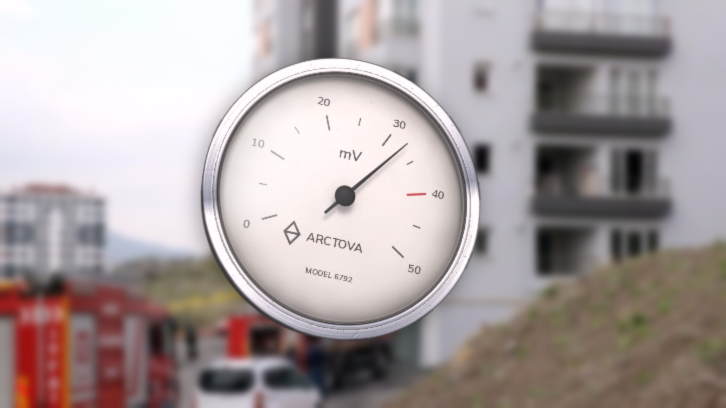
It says 32.5; mV
